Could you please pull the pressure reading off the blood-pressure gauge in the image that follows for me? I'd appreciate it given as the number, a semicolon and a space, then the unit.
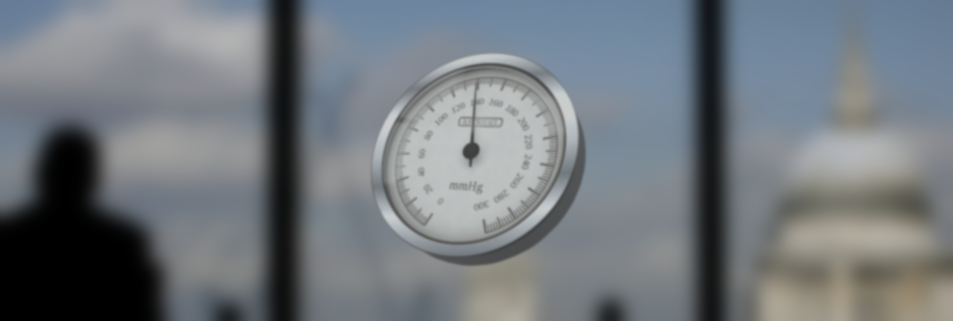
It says 140; mmHg
